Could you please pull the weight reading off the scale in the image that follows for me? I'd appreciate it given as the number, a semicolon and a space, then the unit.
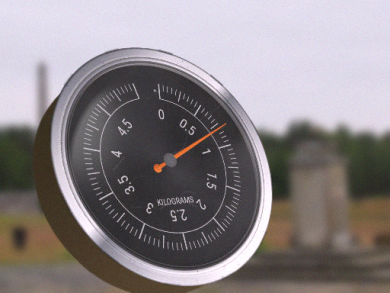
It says 0.8; kg
